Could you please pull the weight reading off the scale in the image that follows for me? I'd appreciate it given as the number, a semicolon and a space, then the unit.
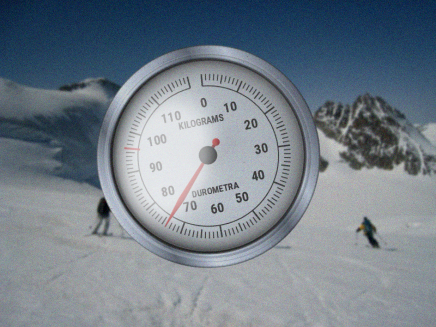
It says 74; kg
